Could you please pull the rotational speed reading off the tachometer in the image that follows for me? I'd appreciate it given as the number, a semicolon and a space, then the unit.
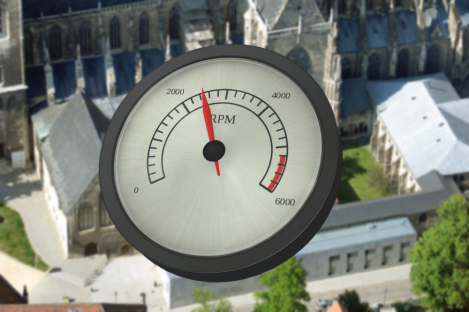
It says 2500; rpm
